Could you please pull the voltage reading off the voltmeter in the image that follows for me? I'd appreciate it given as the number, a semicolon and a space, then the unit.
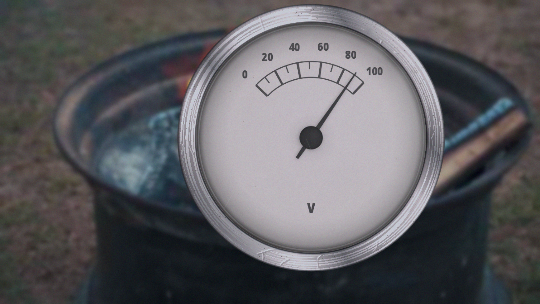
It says 90; V
